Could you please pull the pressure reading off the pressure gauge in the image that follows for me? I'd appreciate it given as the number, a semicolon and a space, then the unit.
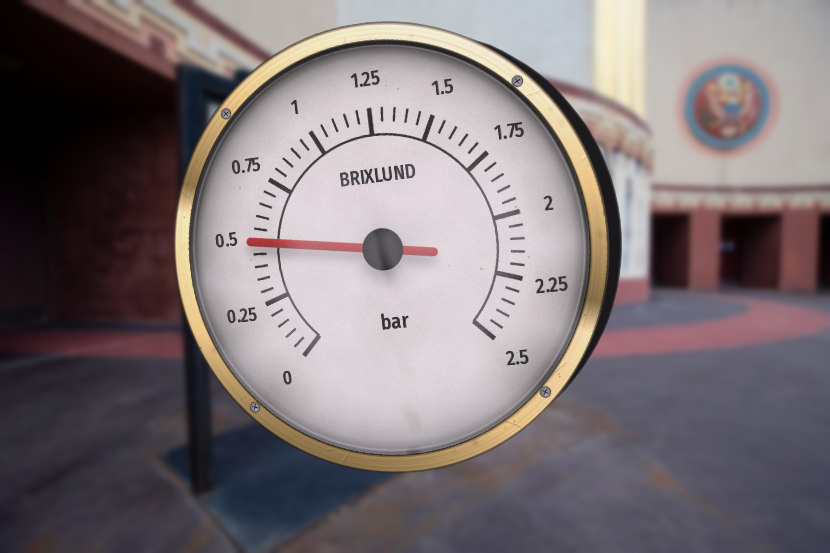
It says 0.5; bar
